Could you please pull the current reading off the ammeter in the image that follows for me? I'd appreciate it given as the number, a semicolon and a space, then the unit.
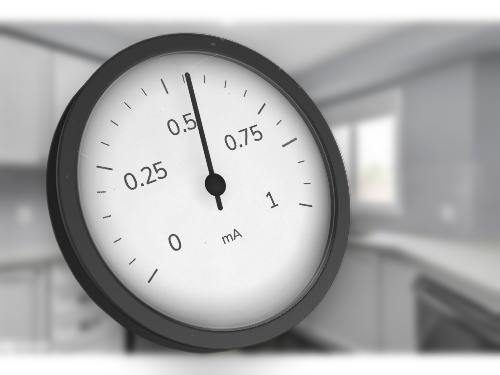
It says 0.55; mA
